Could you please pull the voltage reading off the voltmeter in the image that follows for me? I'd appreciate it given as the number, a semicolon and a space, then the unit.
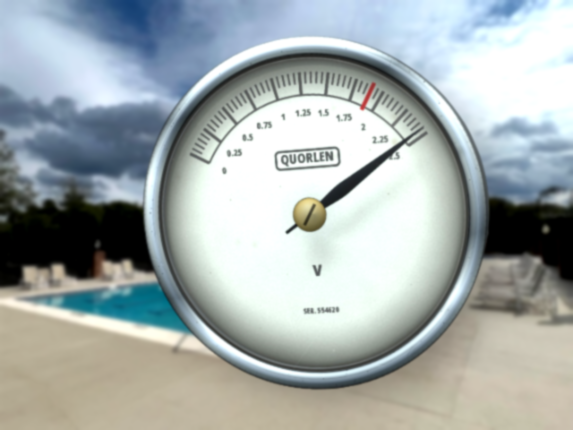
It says 2.45; V
